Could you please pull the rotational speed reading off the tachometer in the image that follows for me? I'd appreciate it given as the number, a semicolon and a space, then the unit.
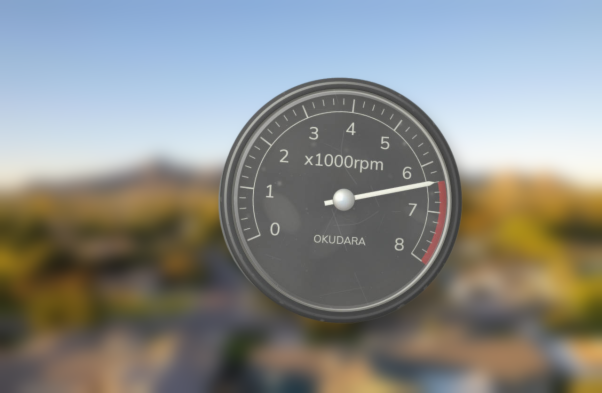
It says 6400; rpm
